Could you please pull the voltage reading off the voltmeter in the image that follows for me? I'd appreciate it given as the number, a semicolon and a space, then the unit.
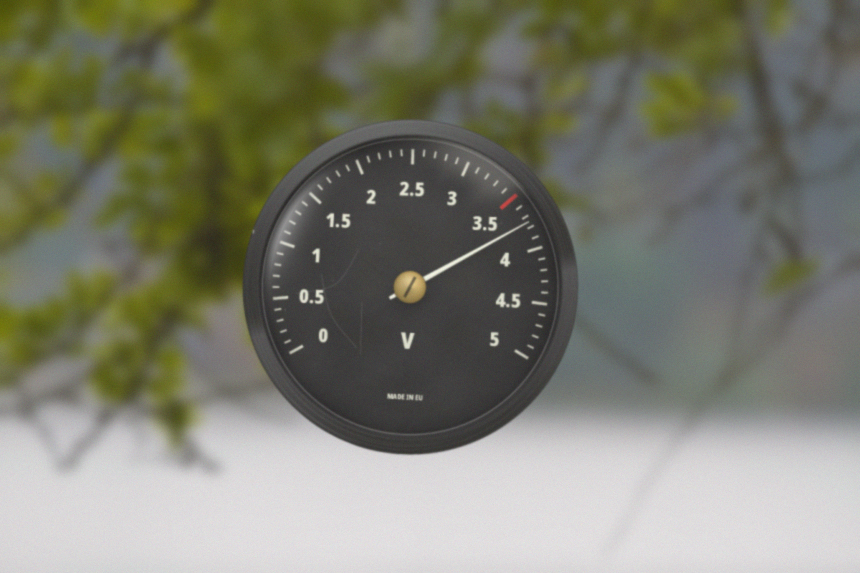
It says 3.75; V
